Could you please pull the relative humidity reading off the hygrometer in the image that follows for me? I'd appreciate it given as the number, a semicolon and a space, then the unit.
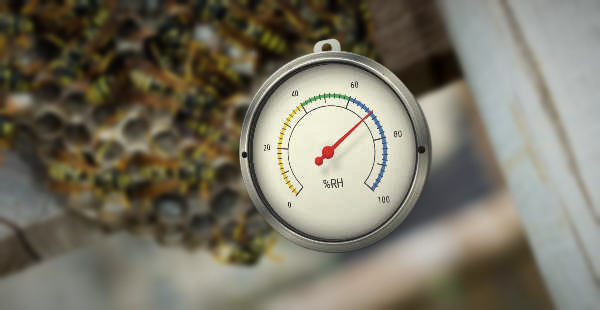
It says 70; %
